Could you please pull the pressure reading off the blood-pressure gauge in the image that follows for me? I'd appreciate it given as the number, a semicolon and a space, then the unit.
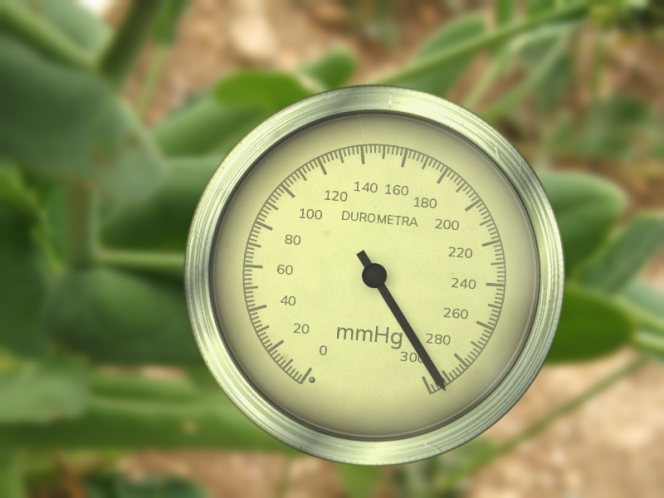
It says 294; mmHg
